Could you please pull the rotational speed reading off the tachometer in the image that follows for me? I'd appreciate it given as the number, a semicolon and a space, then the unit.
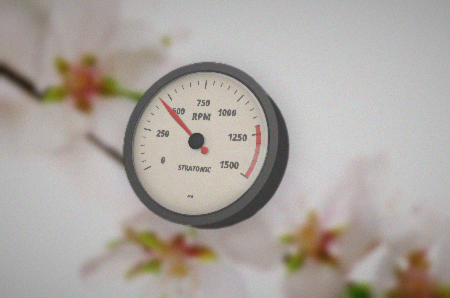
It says 450; rpm
